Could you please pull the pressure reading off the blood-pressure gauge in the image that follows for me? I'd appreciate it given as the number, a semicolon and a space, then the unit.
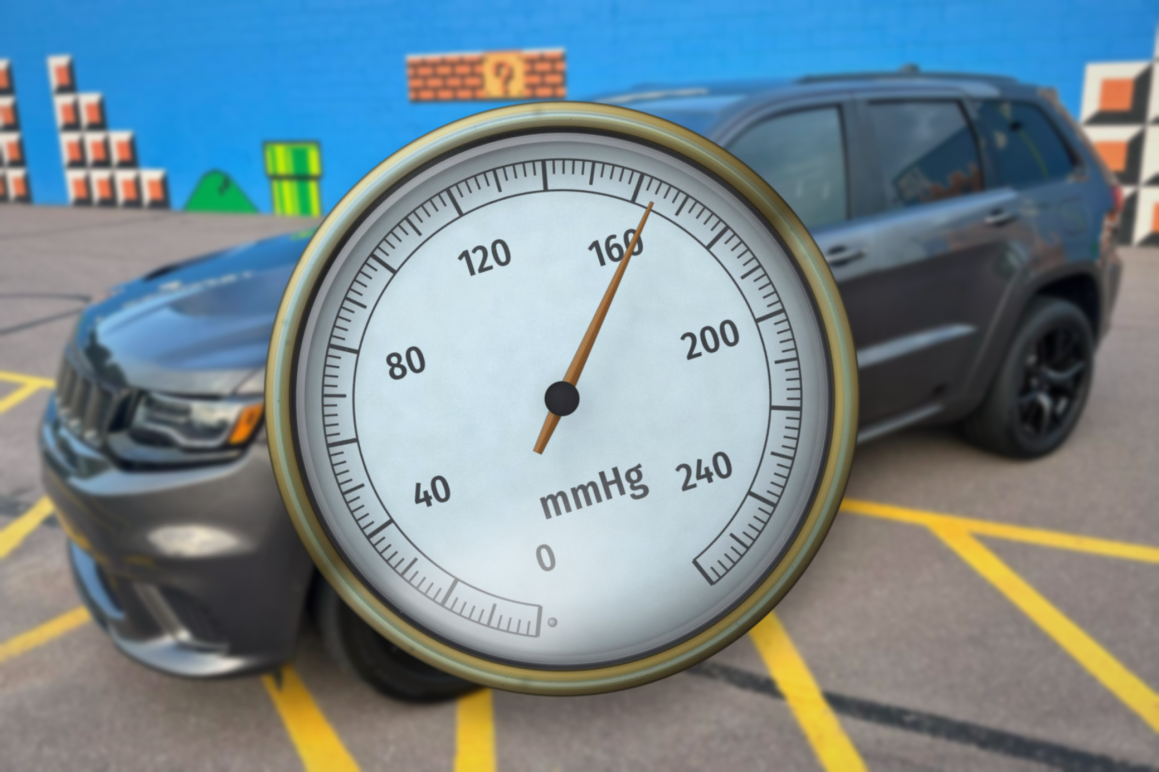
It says 164; mmHg
